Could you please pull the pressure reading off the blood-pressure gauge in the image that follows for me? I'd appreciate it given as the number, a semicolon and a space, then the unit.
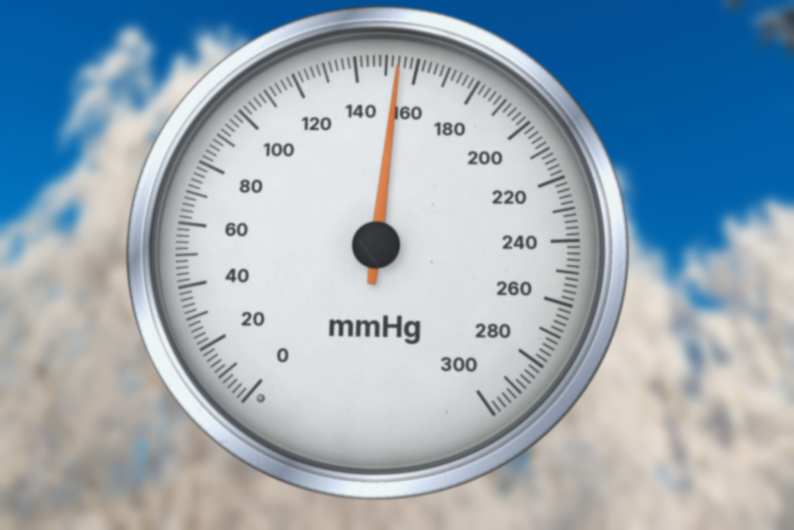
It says 154; mmHg
